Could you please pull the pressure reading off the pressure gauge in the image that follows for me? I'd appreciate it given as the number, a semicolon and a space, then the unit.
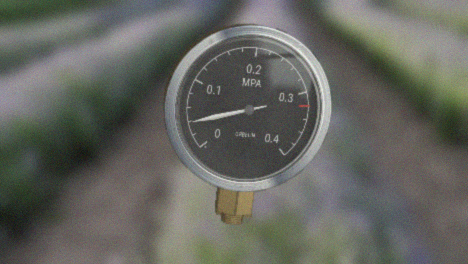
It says 0.04; MPa
